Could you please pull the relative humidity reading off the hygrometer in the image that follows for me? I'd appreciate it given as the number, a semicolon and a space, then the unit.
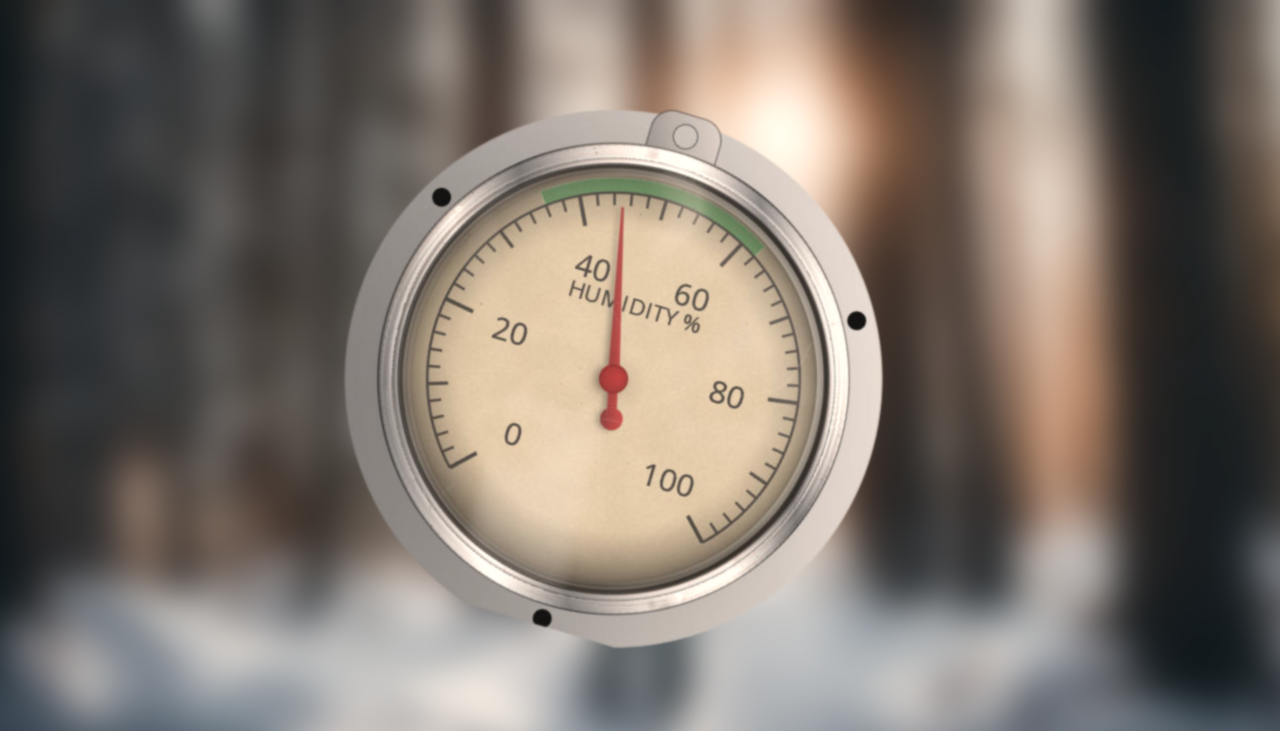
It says 45; %
